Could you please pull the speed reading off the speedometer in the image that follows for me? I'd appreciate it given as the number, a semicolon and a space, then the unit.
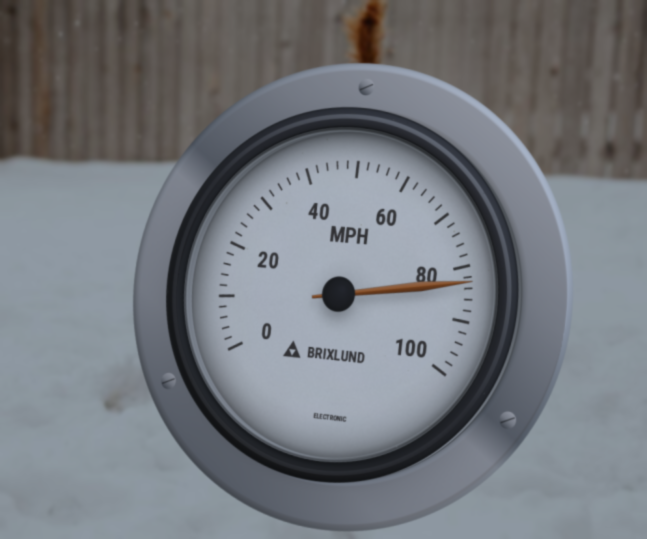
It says 83; mph
